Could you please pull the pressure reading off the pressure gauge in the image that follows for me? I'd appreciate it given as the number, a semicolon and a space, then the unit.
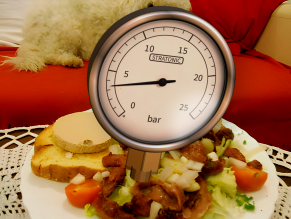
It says 3.5; bar
